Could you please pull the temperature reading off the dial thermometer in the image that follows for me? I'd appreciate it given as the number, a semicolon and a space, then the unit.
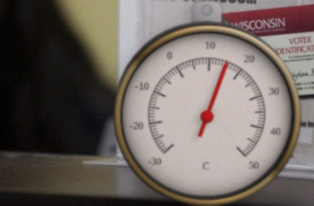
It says 15; °C
